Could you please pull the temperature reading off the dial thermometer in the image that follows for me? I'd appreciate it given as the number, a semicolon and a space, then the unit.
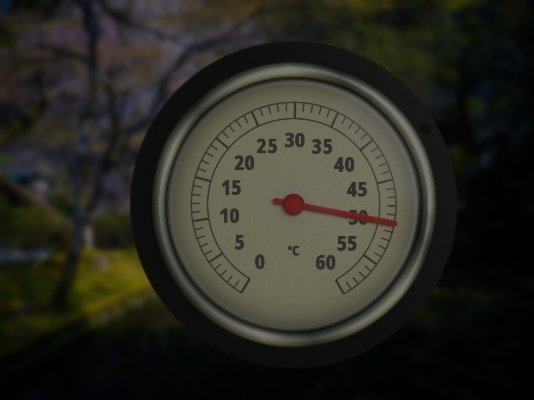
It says 50; °C
